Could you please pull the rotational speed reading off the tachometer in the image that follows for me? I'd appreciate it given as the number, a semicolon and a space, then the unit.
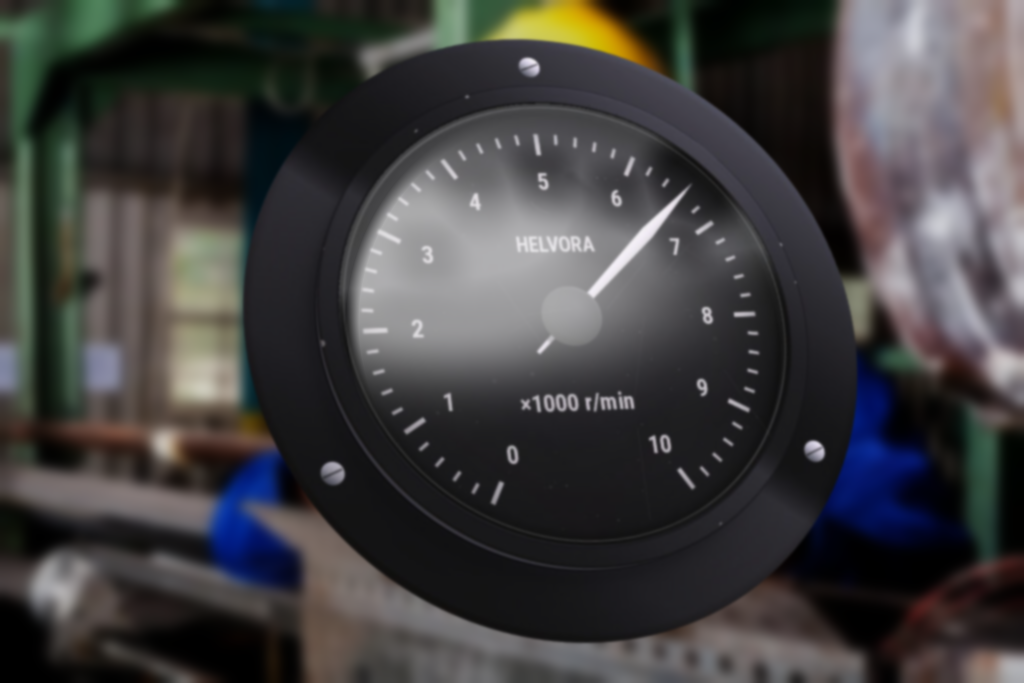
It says 6600; rpm
